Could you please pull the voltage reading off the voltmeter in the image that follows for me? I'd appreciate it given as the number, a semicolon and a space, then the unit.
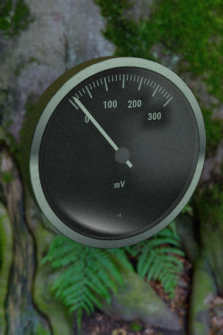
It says 10; mV
